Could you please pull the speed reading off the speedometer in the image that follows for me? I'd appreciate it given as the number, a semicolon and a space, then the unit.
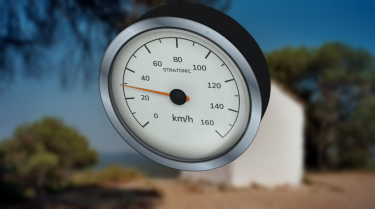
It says 30; km/h
